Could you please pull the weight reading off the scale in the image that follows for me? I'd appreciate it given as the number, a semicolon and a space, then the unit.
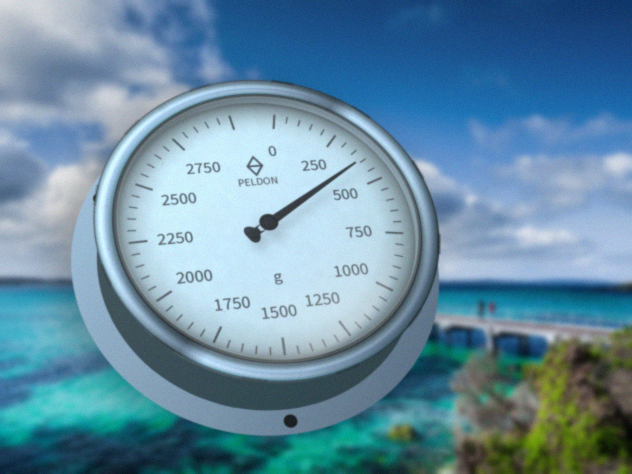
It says 400; g
